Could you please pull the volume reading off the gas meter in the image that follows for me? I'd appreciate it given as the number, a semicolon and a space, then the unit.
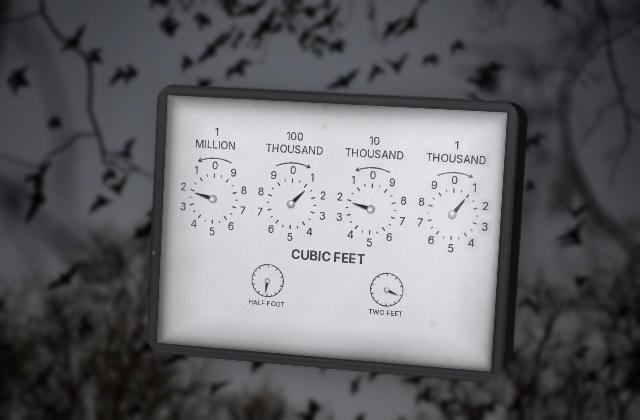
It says 212100; ft³
